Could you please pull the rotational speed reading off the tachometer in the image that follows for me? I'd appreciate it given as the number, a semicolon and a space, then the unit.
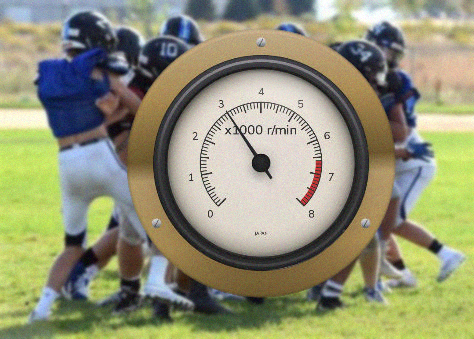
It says 3000; rpm
